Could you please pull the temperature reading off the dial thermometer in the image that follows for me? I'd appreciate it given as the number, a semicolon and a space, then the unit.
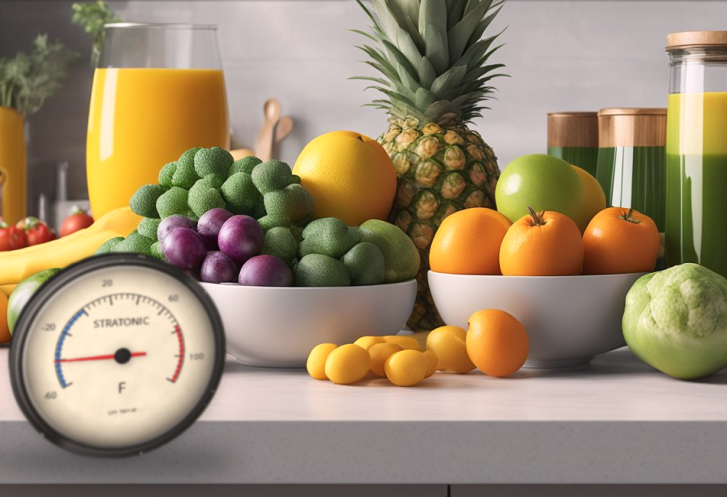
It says -40; °F
